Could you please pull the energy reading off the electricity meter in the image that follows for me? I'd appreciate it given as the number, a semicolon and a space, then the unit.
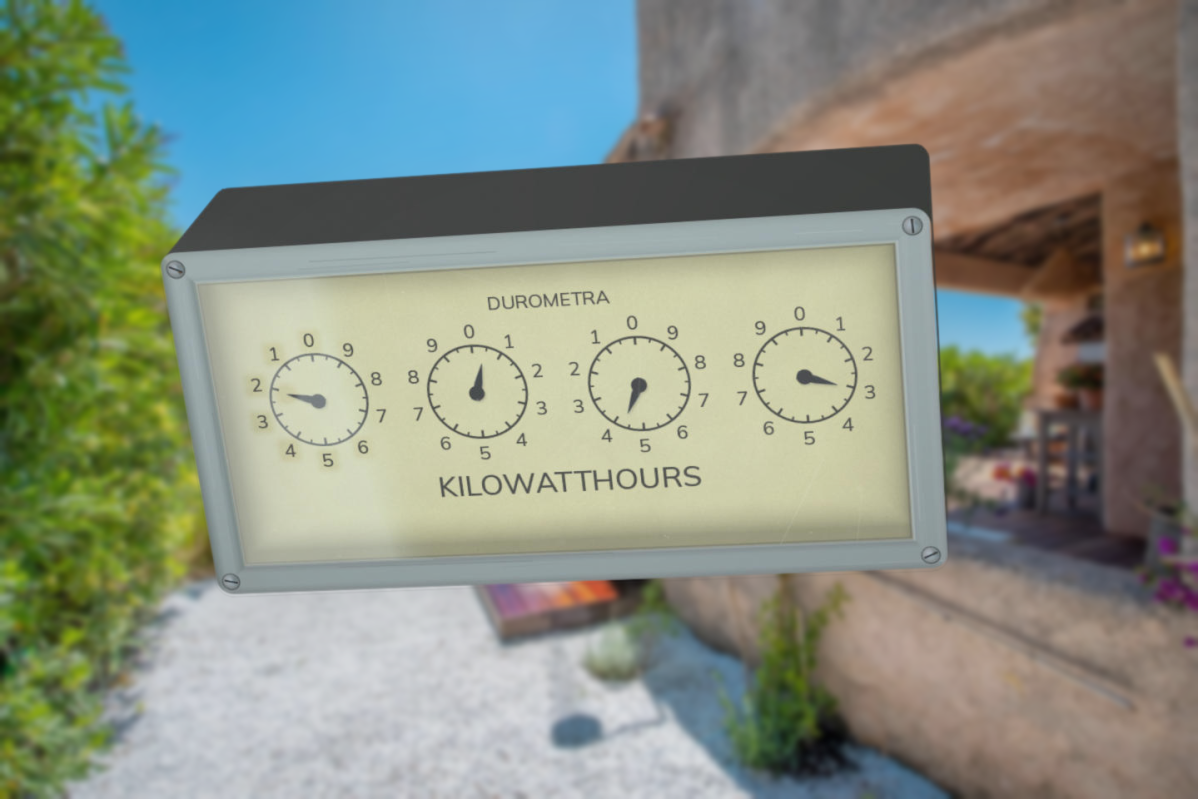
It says 2043; kWh
